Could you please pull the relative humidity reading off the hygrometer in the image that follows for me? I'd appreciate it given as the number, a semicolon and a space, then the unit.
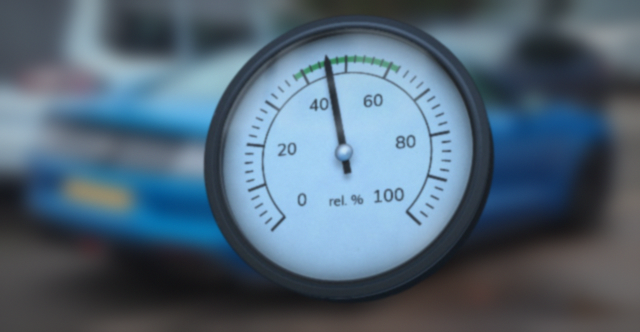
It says 46; %
